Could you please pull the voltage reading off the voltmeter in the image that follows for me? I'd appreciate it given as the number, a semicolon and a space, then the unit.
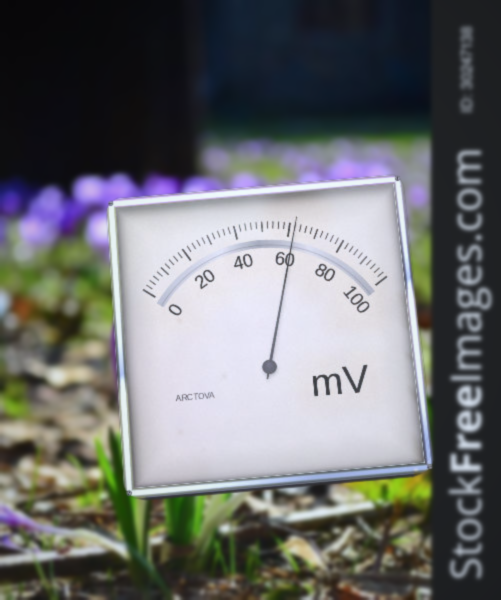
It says 62; mV
